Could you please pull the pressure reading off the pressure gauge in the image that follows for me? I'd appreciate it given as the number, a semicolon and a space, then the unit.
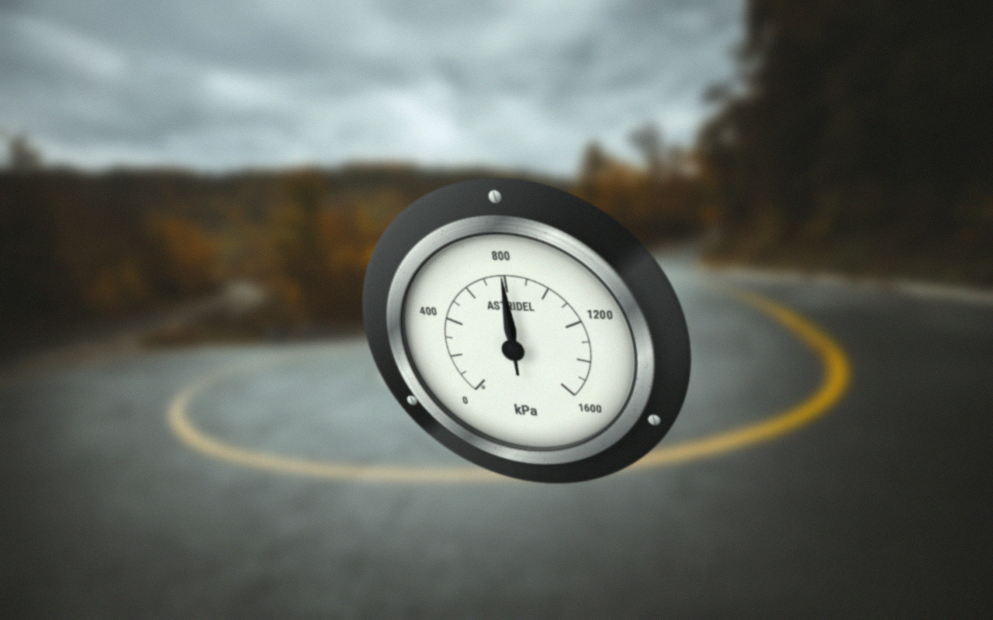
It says 800; kPa
